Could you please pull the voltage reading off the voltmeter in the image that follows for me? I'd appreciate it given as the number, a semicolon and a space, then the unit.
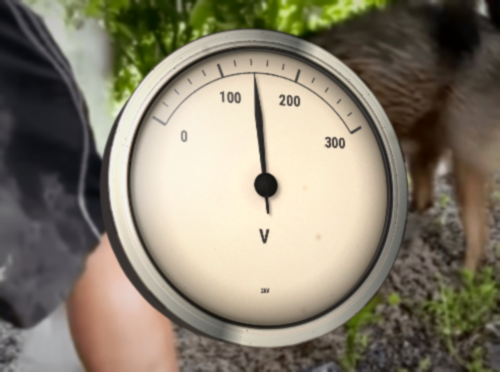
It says 140; V
